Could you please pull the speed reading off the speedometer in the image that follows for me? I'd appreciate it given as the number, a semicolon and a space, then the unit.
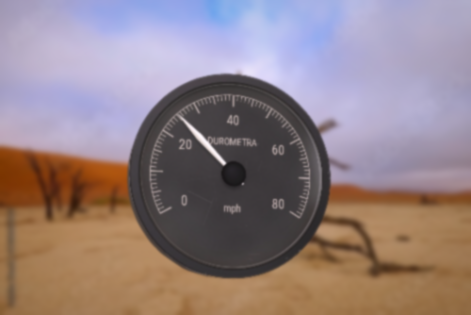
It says 25; mph
